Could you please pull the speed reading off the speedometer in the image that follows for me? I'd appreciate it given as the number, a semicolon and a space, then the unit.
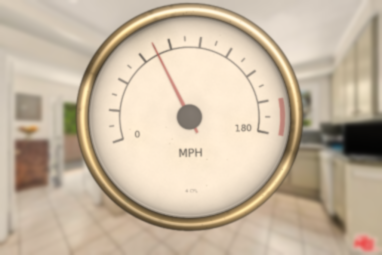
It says 70; mph
